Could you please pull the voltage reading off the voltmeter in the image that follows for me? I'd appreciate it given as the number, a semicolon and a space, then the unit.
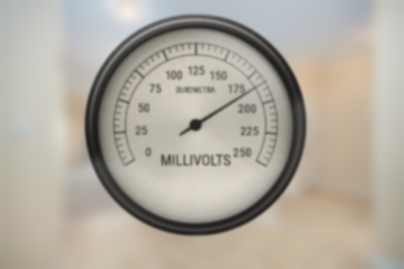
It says 185; mV
